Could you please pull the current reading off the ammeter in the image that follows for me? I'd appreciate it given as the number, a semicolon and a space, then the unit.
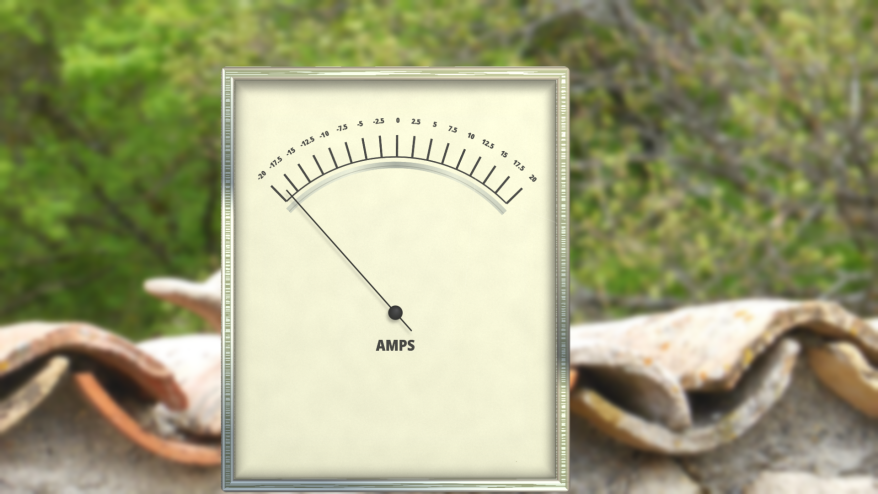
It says -18.75; A
